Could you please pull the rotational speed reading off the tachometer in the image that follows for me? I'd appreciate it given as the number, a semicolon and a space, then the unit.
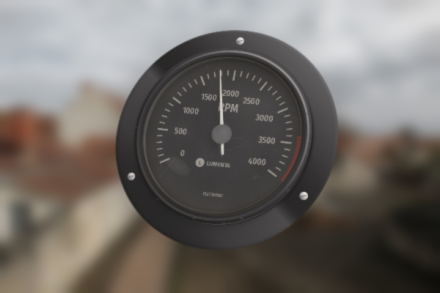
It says 1800; rpm
